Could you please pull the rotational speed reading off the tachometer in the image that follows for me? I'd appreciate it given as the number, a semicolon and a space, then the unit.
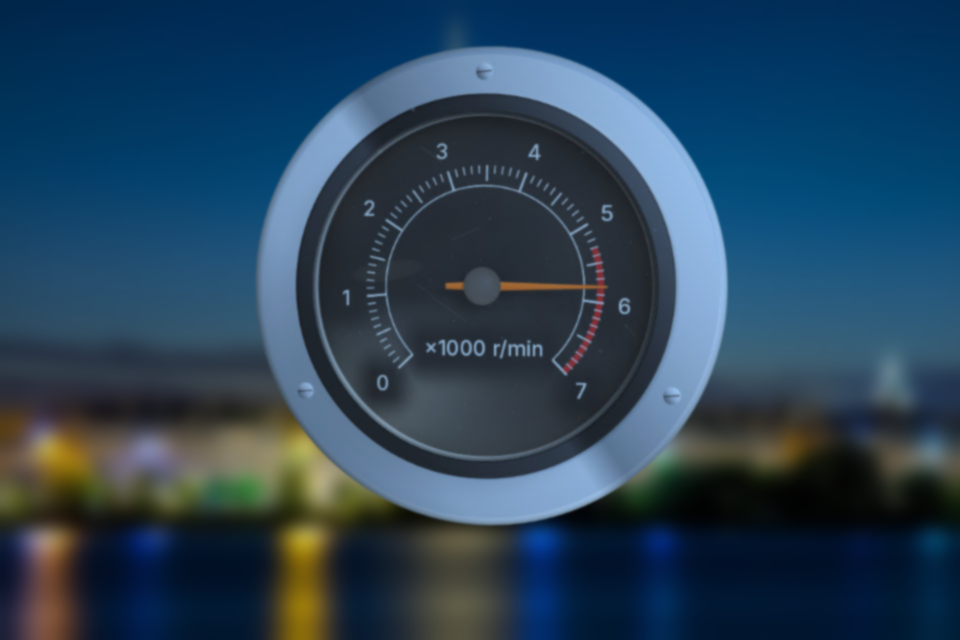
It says 5800; rpm
